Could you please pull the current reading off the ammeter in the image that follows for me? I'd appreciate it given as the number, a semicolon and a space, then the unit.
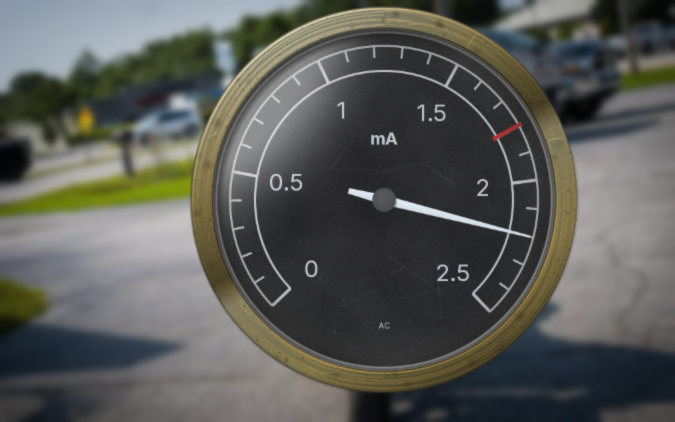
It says 2.2; mA
